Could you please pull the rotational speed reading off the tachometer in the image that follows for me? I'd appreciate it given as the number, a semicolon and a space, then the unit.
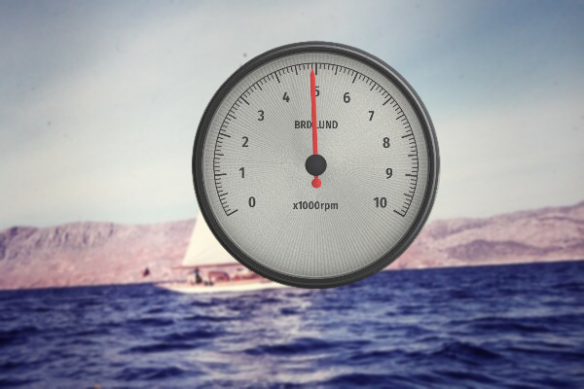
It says 4900; rpm
